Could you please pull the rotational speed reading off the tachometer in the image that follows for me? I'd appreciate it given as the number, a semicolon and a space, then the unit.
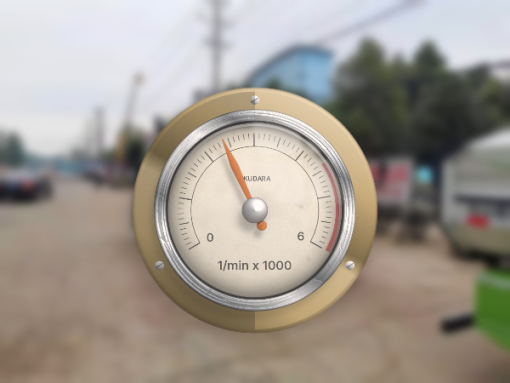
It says 2400; rpm
